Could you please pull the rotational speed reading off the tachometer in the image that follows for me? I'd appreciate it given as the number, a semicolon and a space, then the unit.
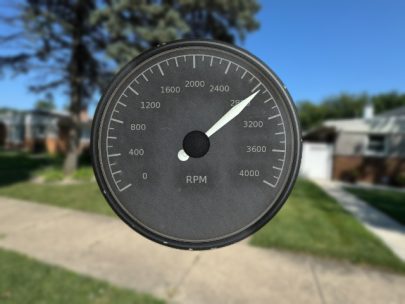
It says 2850; rpm
